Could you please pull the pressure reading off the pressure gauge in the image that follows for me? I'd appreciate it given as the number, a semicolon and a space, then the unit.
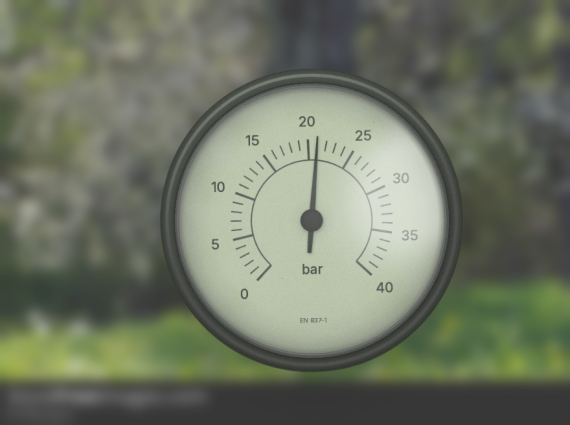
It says 21; bar
